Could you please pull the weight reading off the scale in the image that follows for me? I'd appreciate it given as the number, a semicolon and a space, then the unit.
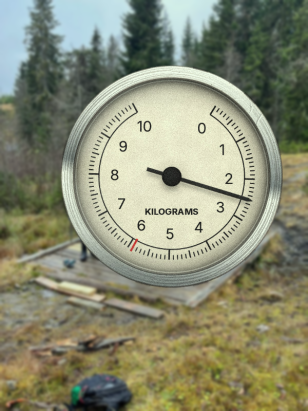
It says 2.5; kg
